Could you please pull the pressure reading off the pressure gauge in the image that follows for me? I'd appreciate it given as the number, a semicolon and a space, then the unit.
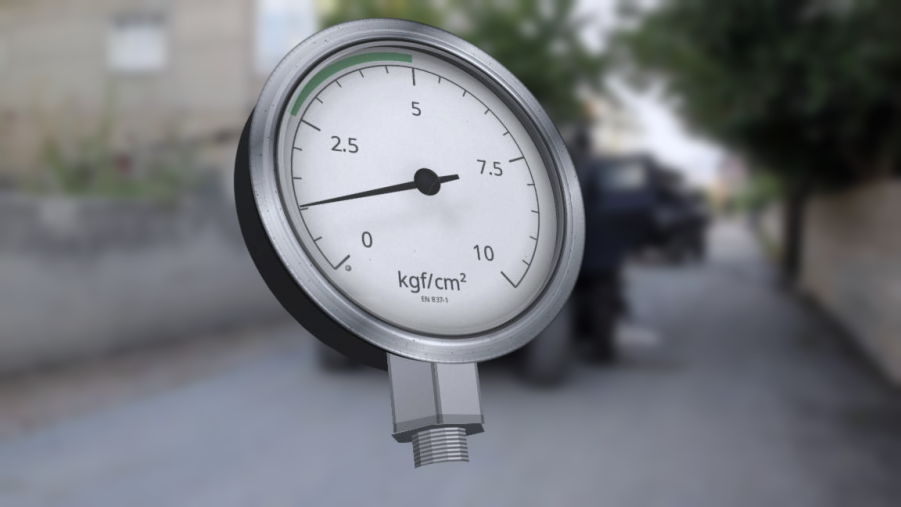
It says 1; kg/cm²
